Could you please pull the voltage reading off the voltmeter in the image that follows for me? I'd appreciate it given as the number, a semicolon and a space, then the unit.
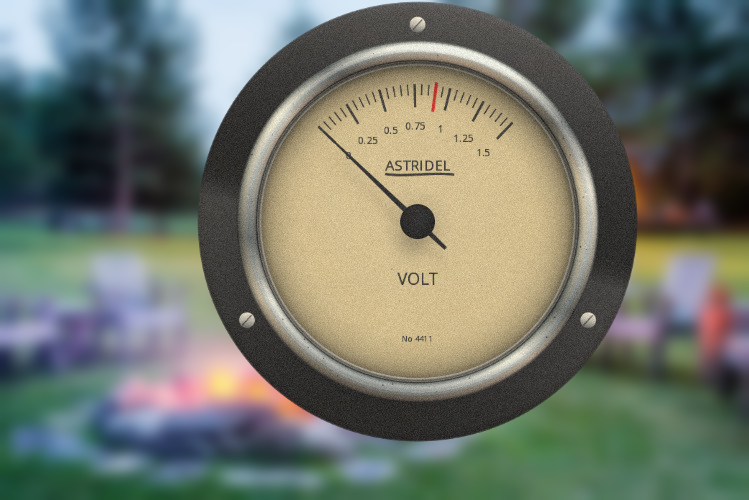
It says 0; V
